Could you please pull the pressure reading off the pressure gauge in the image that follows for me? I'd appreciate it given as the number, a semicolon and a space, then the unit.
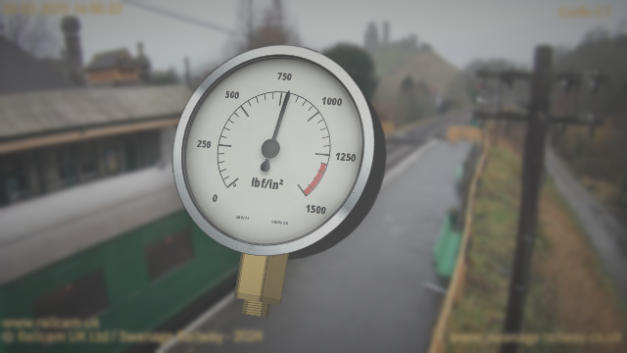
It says 800; psi
